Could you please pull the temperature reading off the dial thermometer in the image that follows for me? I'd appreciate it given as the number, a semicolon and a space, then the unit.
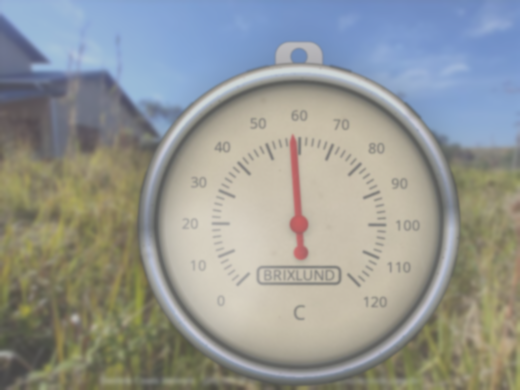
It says 58; °C
